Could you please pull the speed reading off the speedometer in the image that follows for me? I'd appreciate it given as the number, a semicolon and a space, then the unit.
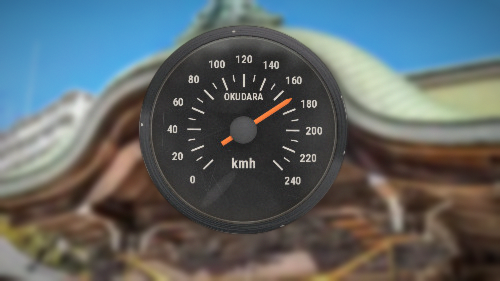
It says 170; km/h
